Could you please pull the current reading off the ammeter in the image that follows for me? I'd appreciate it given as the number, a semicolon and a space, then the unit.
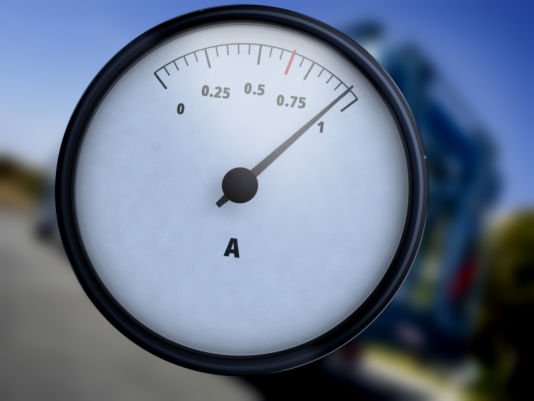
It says 0.95; A
